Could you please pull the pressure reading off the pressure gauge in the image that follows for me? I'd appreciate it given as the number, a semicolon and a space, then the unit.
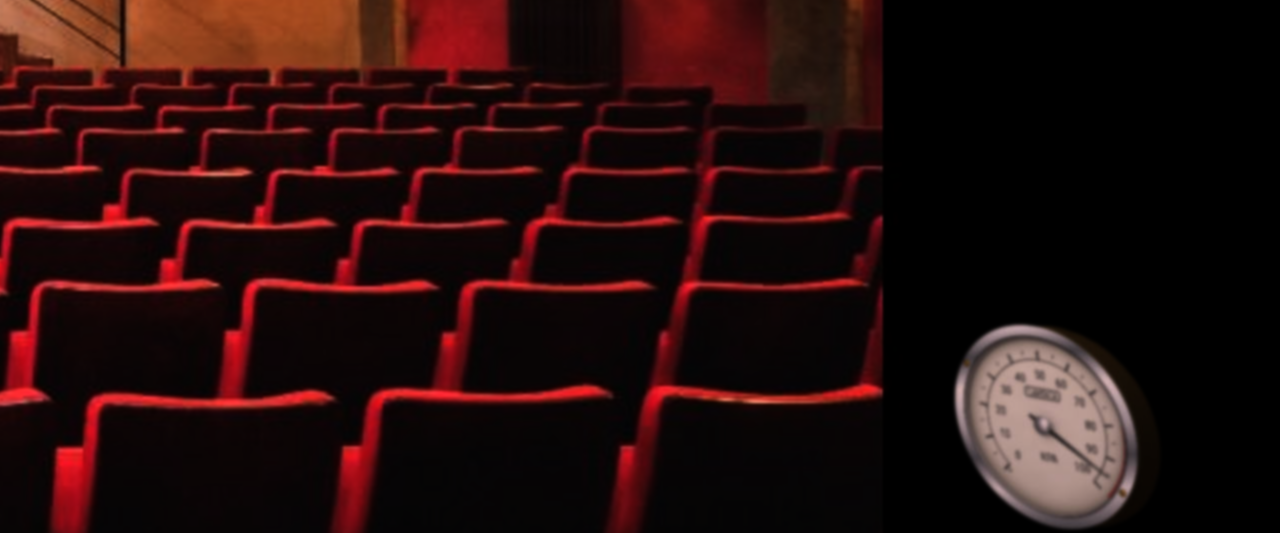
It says 95; kPa
